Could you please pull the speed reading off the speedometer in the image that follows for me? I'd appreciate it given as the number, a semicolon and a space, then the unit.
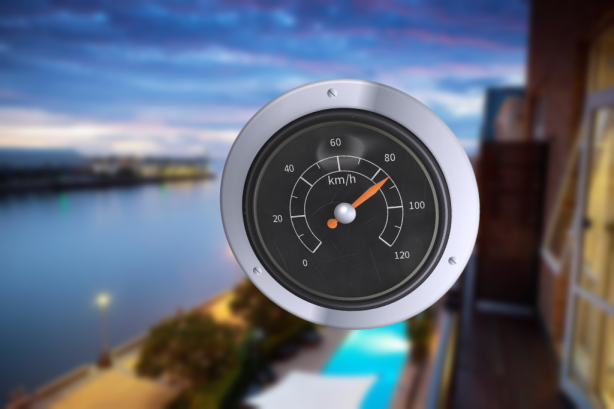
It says 85; km/h
